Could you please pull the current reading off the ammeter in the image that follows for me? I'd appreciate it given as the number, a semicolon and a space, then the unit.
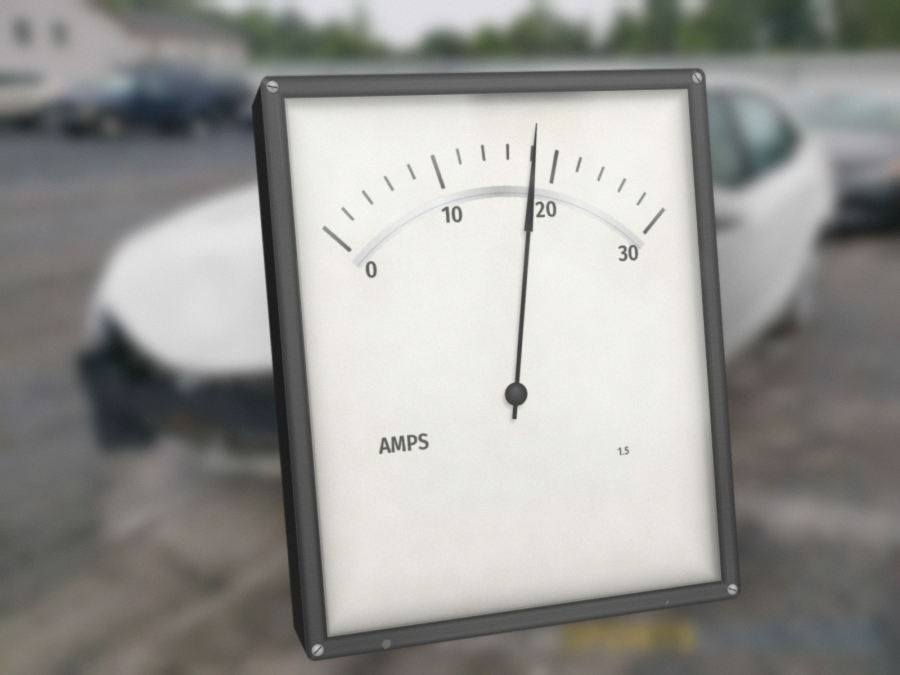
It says 18; A
